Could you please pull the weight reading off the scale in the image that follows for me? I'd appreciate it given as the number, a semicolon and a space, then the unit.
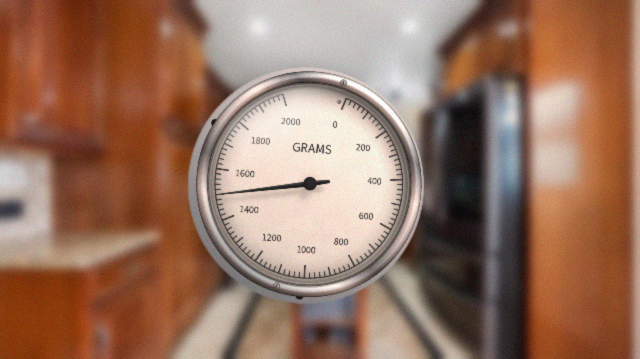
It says 1500; g
